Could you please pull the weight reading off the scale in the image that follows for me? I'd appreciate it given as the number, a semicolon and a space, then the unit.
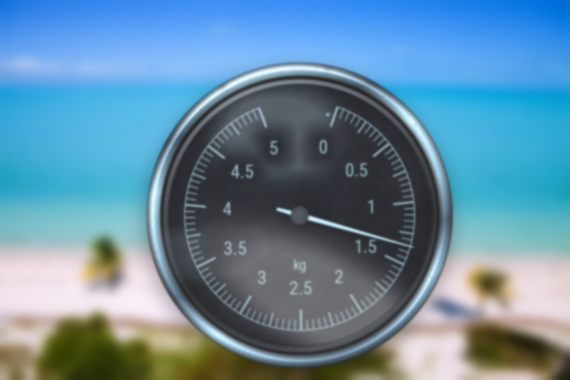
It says 1.35; kg
